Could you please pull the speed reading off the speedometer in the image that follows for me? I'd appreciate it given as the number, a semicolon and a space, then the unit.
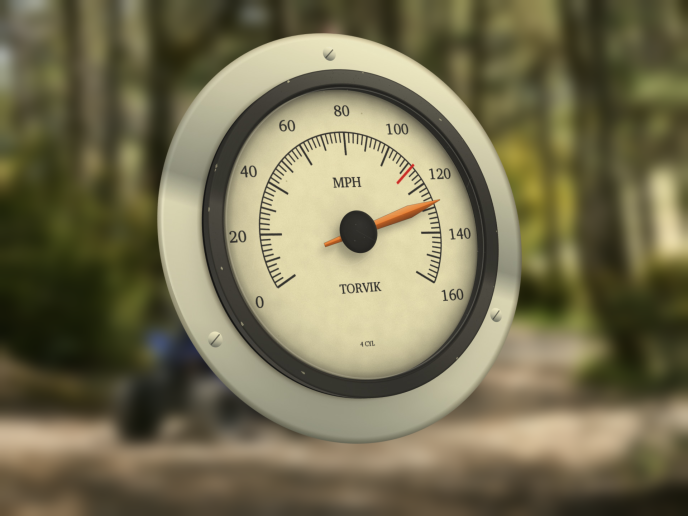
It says 128; mph
